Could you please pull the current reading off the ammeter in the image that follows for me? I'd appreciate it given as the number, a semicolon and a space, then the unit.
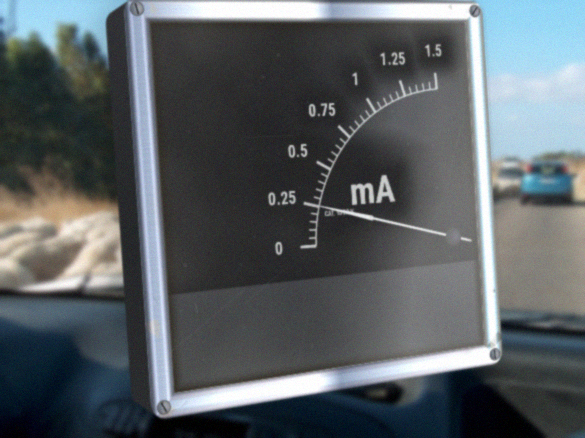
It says 0.25; mA
